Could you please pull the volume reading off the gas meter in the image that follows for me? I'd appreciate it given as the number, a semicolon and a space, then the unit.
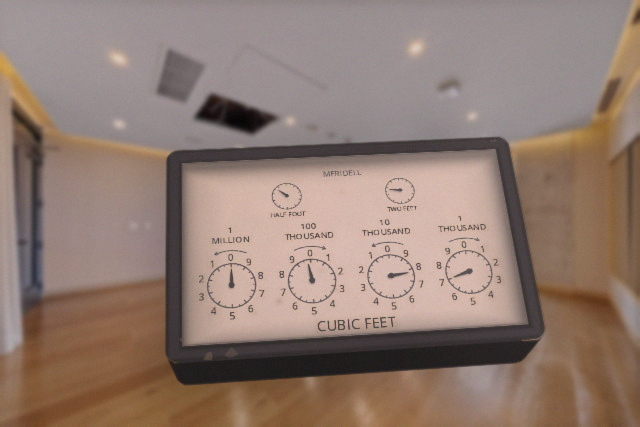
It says 997700; ft³
